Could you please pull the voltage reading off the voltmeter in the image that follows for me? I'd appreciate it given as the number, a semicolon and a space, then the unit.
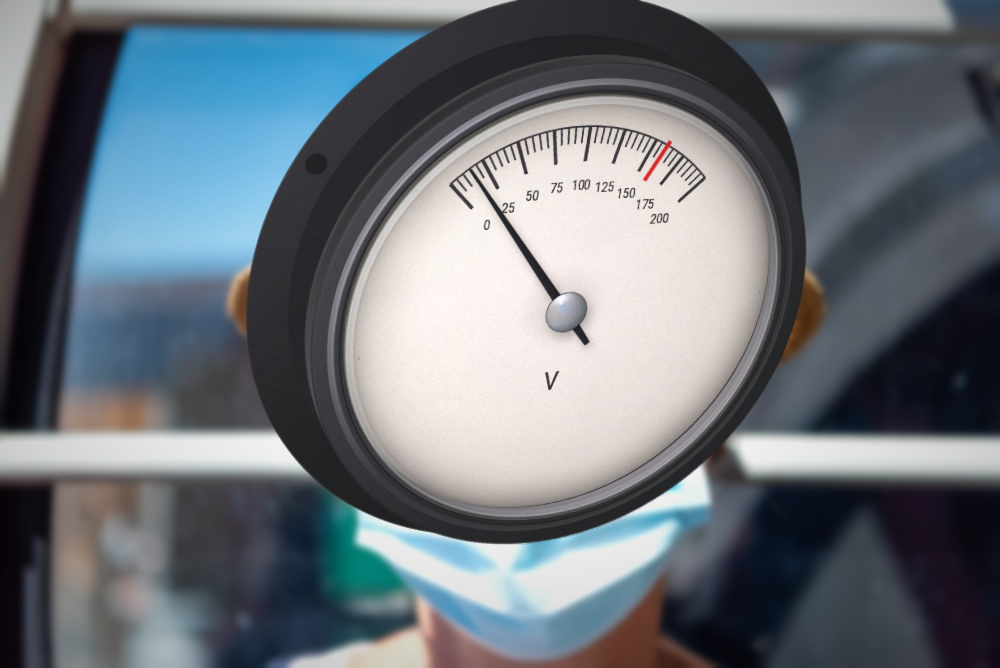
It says 15; V
